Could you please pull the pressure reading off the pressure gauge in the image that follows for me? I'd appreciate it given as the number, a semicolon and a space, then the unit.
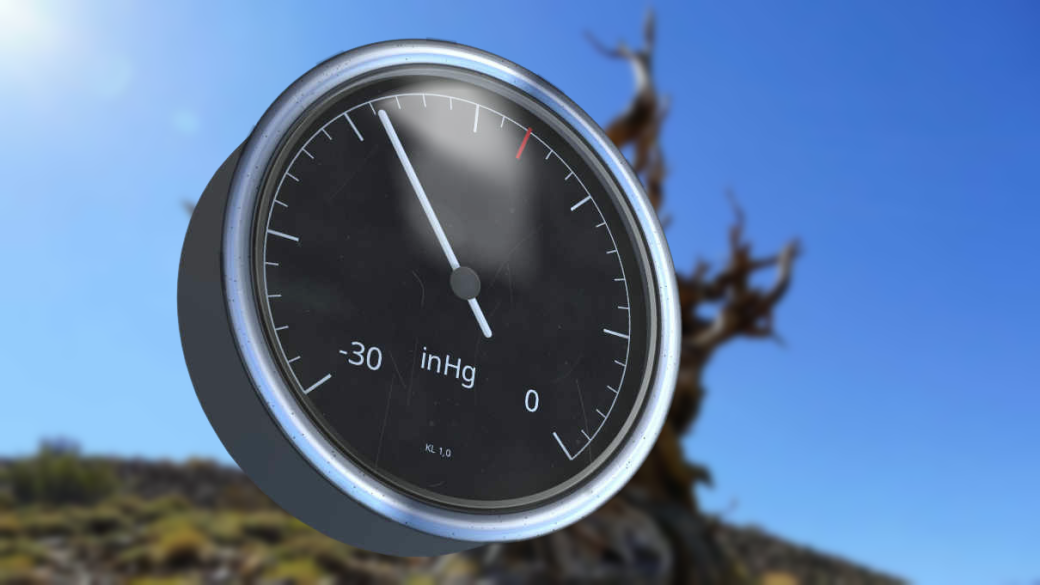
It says -19; inHg
